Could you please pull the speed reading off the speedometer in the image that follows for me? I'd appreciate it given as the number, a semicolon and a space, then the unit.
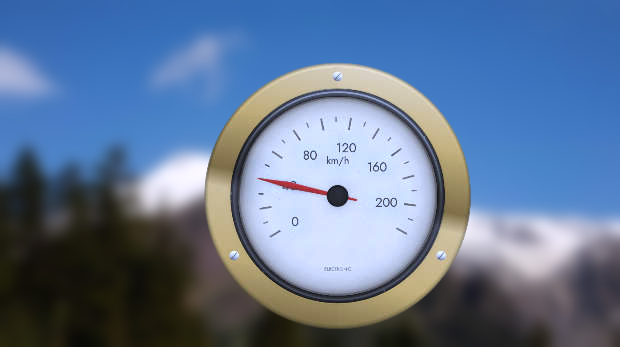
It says 40; km/h
